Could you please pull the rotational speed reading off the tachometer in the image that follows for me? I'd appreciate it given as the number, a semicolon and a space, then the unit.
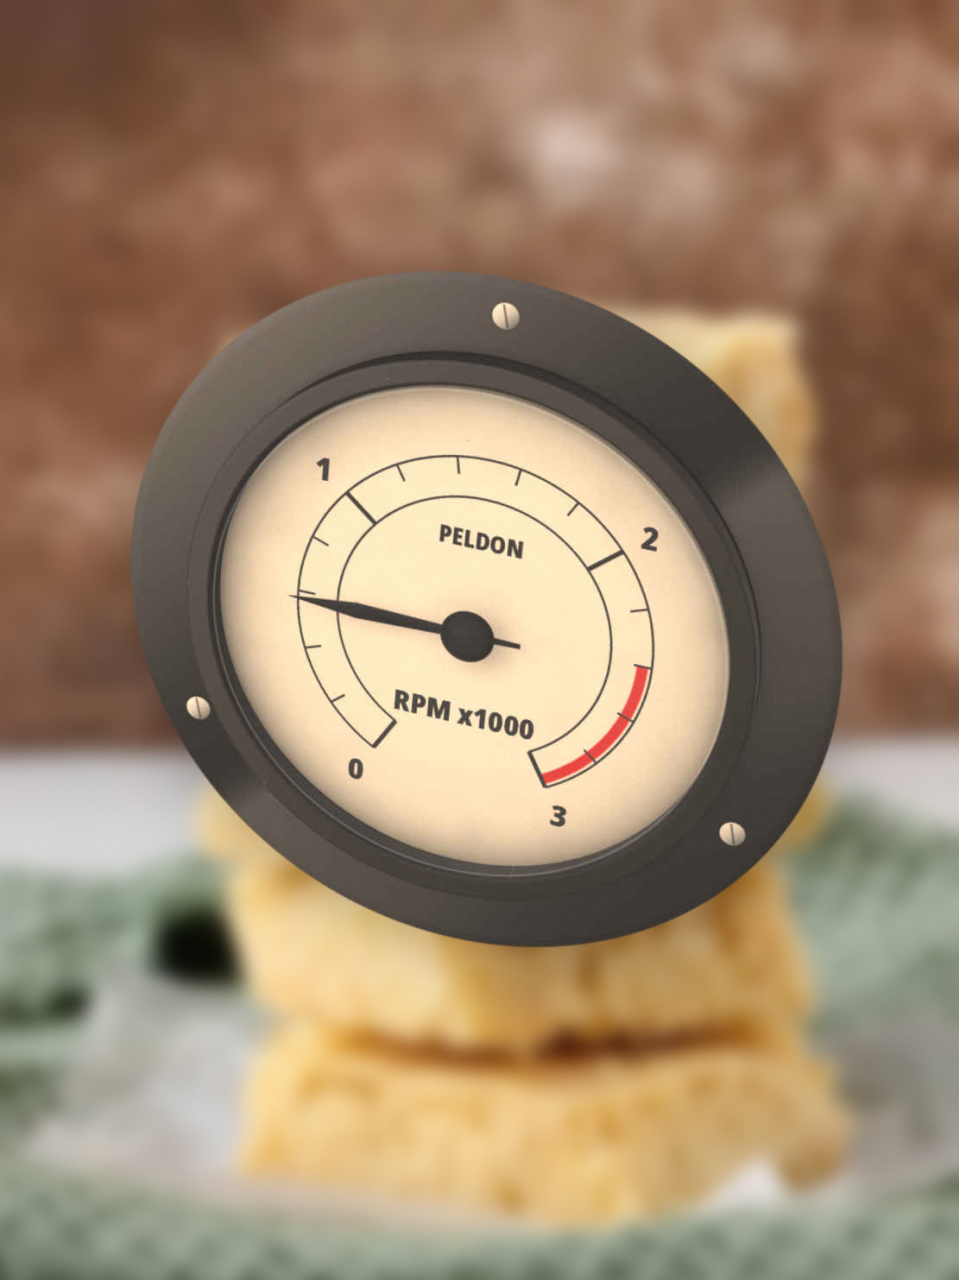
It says 600; rpm
